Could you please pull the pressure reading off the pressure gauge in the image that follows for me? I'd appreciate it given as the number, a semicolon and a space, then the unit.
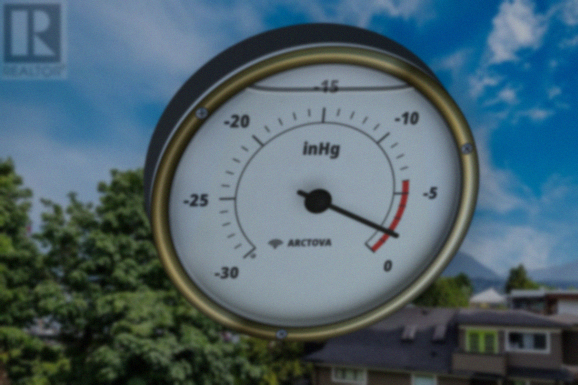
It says -2; inHg
